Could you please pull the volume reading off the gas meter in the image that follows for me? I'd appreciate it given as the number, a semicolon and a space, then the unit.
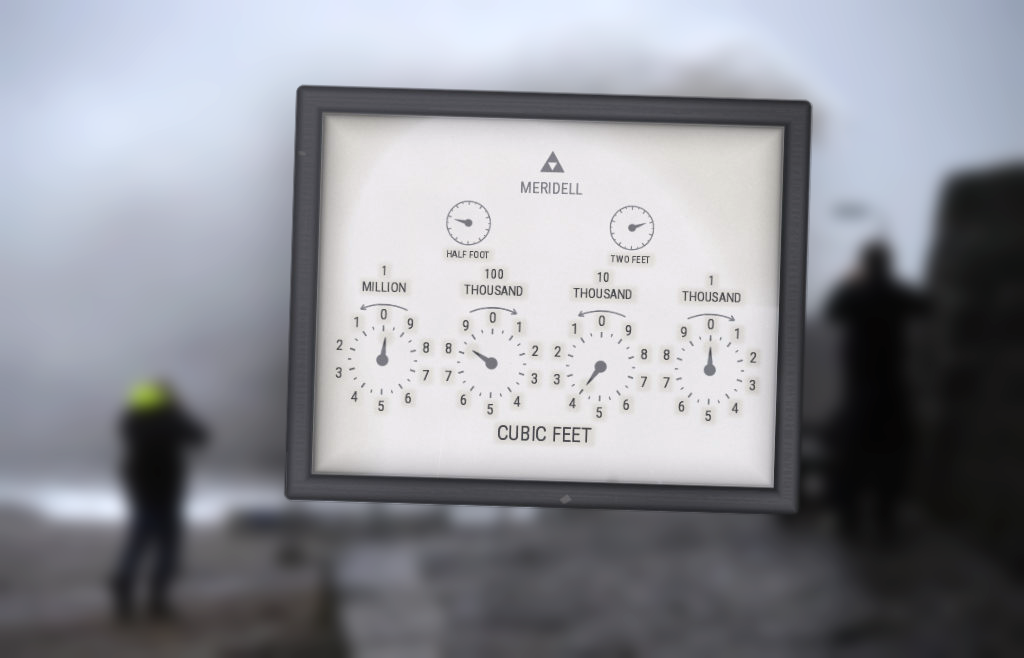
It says 984000; ft³
